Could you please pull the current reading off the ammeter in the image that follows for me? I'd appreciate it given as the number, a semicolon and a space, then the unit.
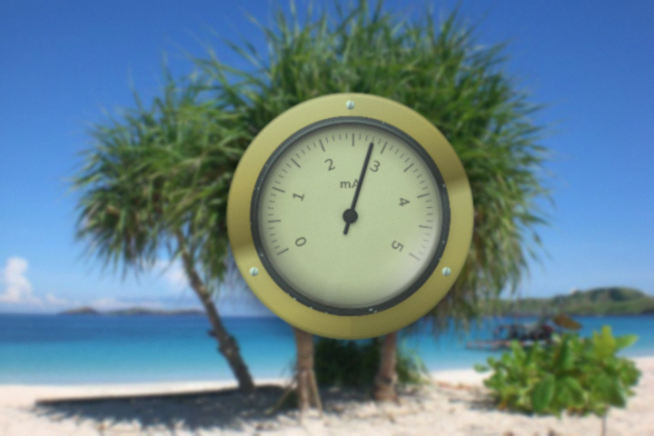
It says 2.8; mA
